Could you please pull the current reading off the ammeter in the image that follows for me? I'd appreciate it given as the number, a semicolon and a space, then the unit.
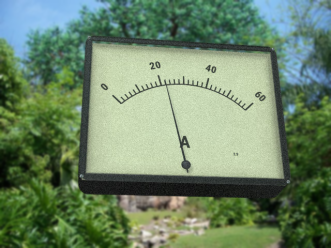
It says 22; A
